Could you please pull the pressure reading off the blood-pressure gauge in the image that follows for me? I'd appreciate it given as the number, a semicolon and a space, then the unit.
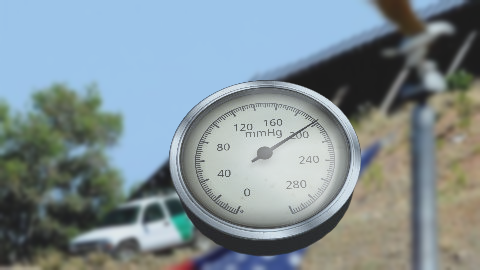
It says 200; mmHg
